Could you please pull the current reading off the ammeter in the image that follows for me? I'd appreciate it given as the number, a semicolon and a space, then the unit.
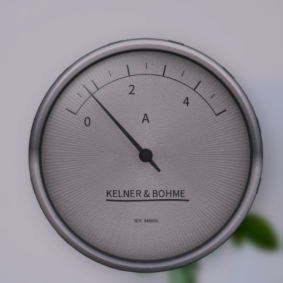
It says 0.75; A
